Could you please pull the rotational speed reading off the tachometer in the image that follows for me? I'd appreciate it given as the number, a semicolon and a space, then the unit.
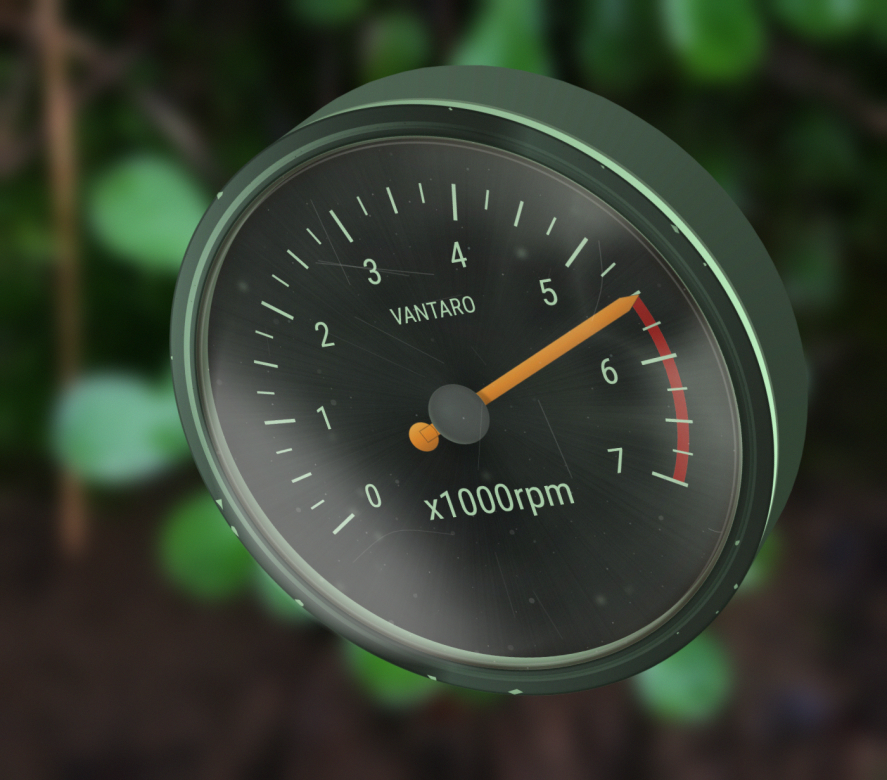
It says 5500; rpm
